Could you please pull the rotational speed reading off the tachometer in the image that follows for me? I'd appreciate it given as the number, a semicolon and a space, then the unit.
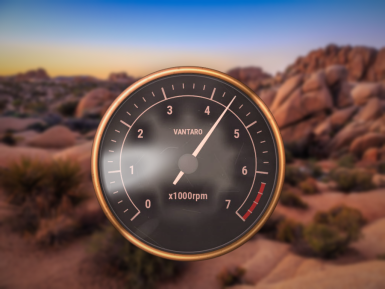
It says 4400; rpm
